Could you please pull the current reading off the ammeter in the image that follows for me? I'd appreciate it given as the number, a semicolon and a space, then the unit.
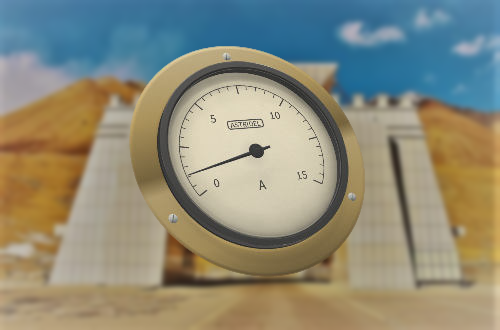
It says 1; A
